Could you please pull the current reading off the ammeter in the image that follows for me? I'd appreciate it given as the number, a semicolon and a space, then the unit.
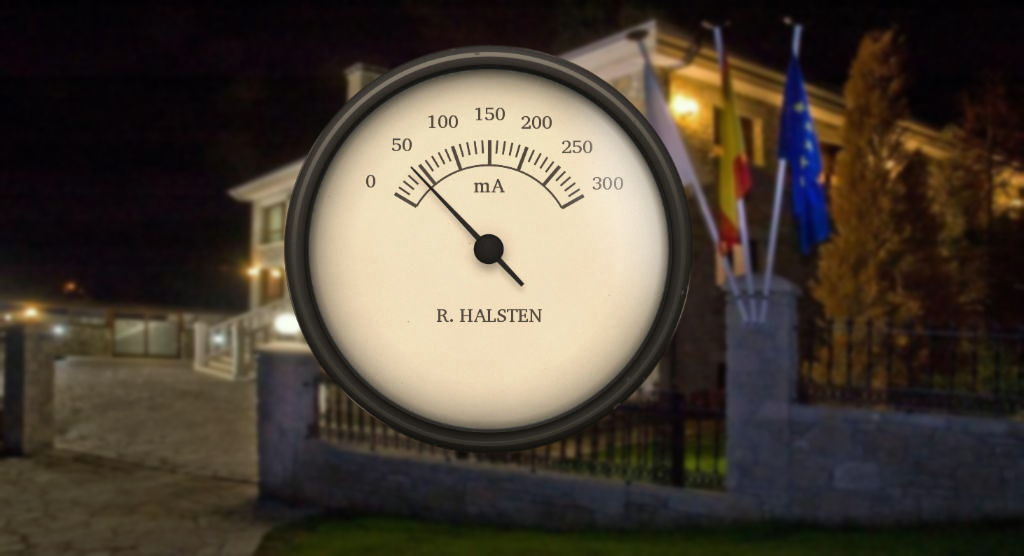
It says 40; mA
